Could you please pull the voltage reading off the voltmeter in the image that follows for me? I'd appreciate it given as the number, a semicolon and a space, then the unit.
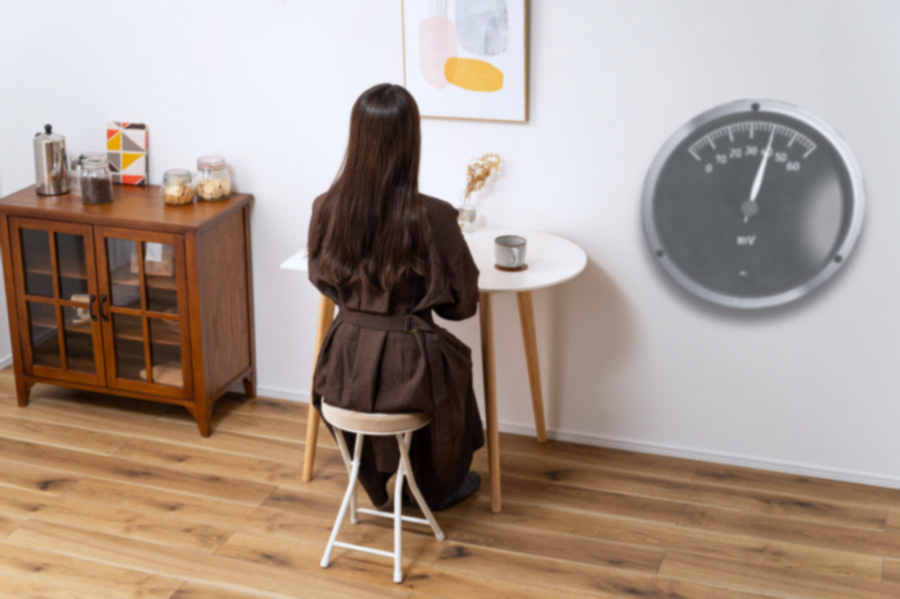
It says 40; mV
